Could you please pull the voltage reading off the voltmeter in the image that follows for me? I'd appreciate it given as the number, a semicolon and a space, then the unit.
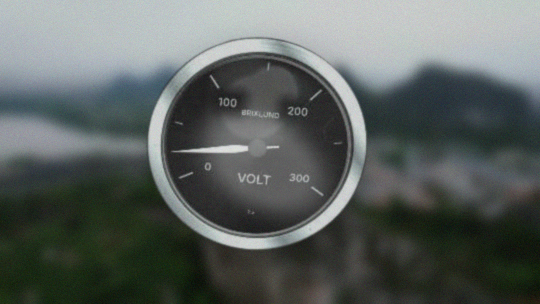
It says 25; V
